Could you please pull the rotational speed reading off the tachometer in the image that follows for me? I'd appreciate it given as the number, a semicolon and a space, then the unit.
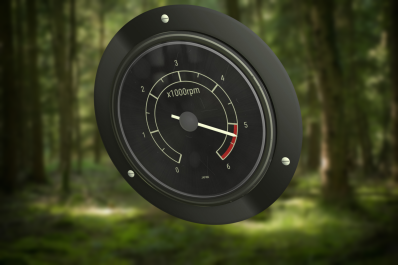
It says 5250; rpm
